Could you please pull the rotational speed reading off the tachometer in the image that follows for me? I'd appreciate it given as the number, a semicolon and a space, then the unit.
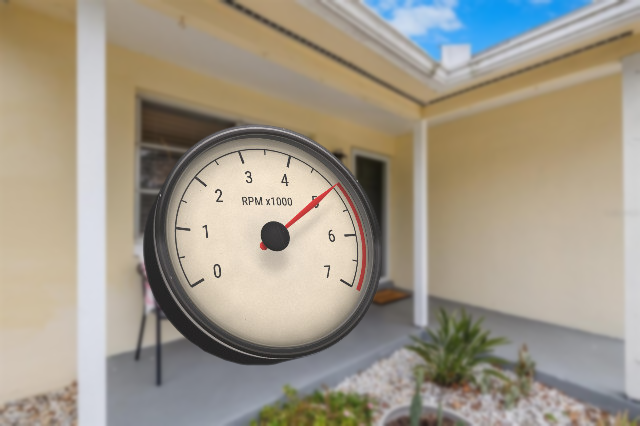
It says 5000; rpm
